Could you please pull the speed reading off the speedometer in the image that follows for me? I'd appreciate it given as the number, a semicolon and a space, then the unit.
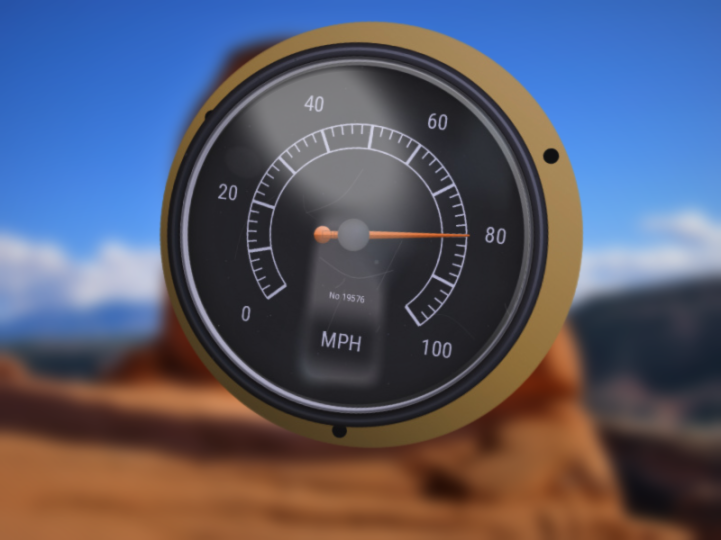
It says 80; mph
